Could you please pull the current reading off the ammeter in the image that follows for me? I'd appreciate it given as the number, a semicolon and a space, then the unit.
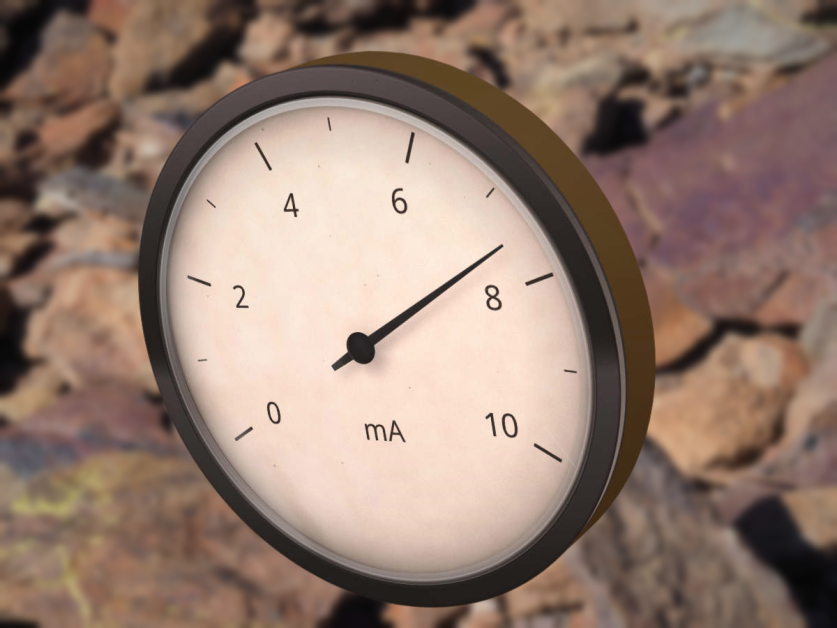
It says 7.5; mA
